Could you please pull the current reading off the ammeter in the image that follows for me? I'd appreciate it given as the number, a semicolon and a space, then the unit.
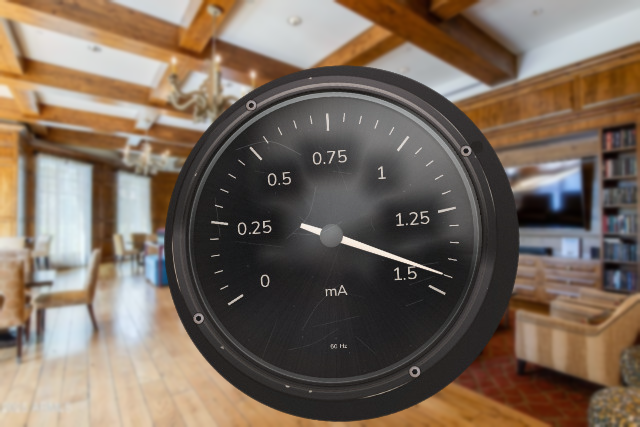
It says 1.45; mA
